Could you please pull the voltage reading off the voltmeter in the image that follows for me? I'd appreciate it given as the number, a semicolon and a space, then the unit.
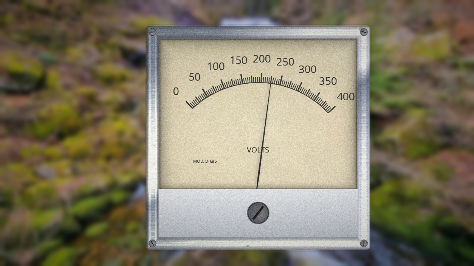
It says 225; V
